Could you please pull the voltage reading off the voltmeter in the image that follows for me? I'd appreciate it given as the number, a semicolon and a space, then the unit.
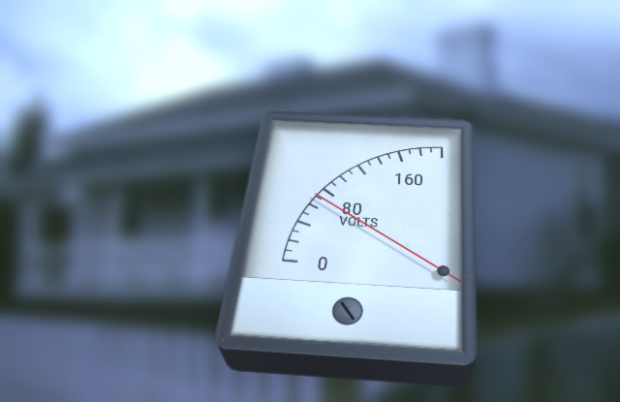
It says 70; V
